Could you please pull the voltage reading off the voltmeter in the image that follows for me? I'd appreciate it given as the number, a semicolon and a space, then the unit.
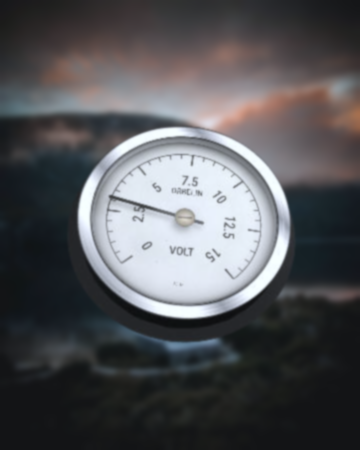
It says 3; V
